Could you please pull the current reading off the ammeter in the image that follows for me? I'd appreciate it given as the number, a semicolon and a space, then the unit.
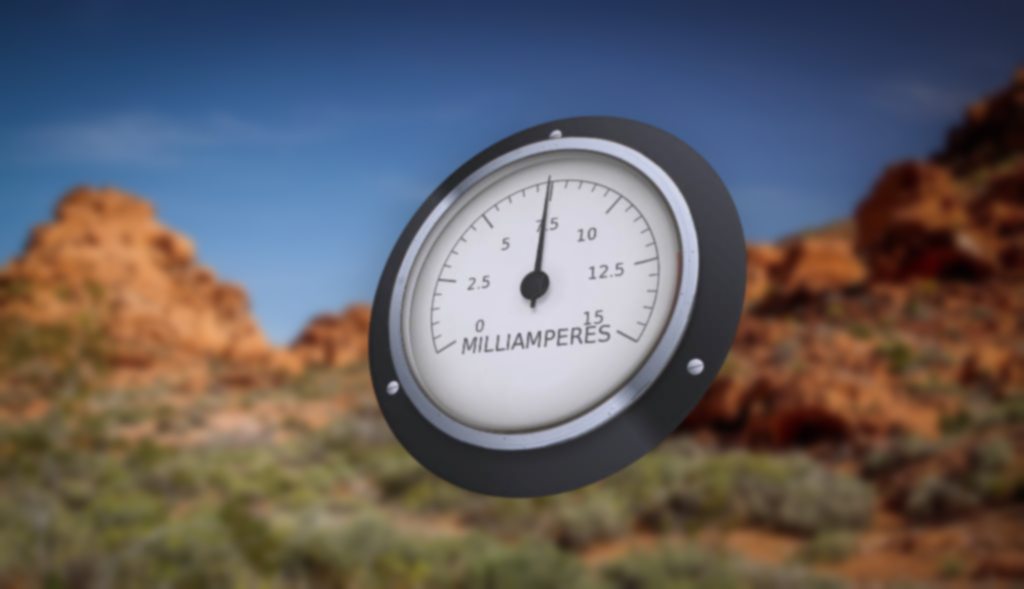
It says 7.5; mA
